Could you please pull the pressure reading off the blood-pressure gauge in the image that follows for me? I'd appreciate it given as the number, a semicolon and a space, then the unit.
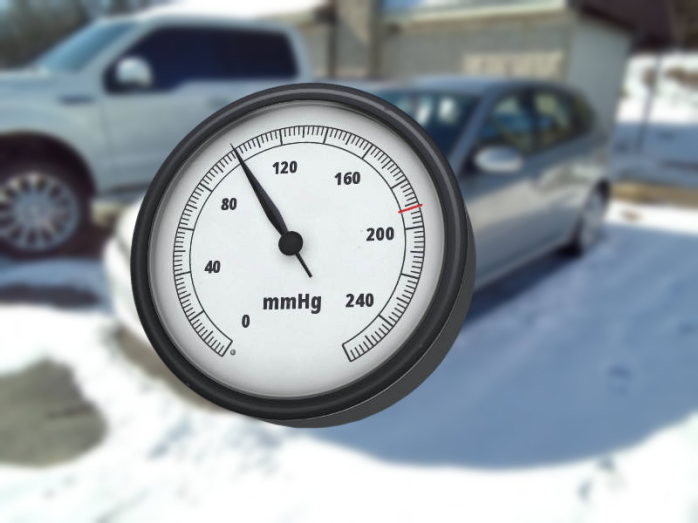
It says 100; mmHg
